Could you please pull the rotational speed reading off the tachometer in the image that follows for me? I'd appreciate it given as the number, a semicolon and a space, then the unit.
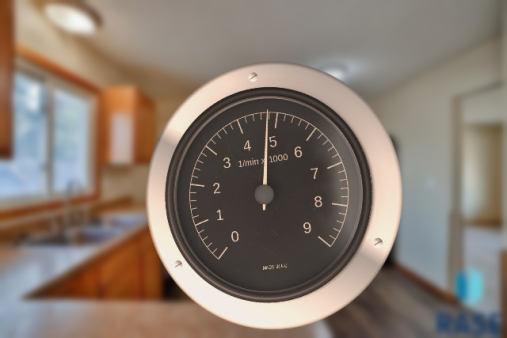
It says 4800; rpm
